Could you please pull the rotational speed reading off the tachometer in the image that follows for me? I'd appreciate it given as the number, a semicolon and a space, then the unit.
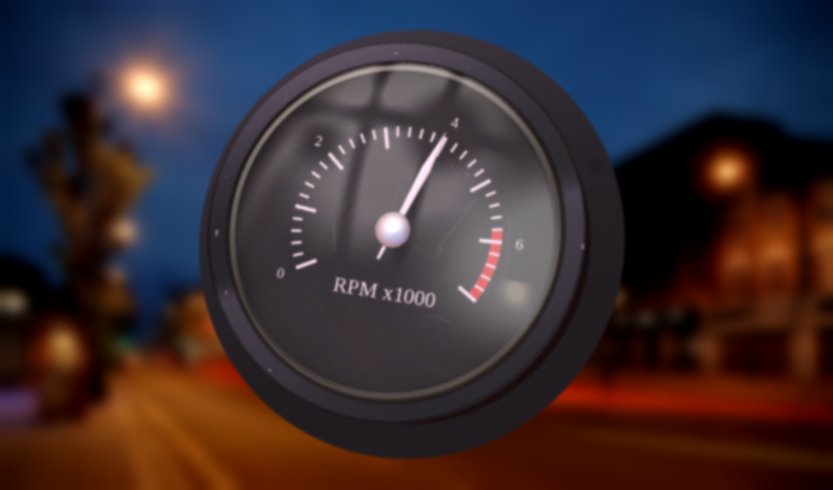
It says 4000; rpm
